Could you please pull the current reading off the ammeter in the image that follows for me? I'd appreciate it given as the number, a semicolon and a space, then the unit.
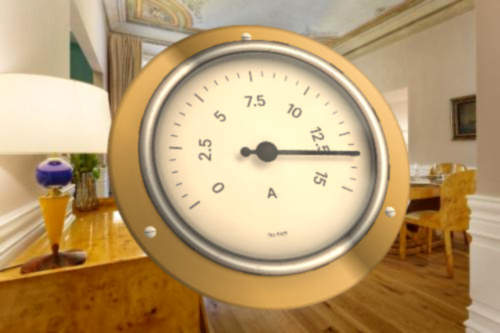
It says 13.5; A
